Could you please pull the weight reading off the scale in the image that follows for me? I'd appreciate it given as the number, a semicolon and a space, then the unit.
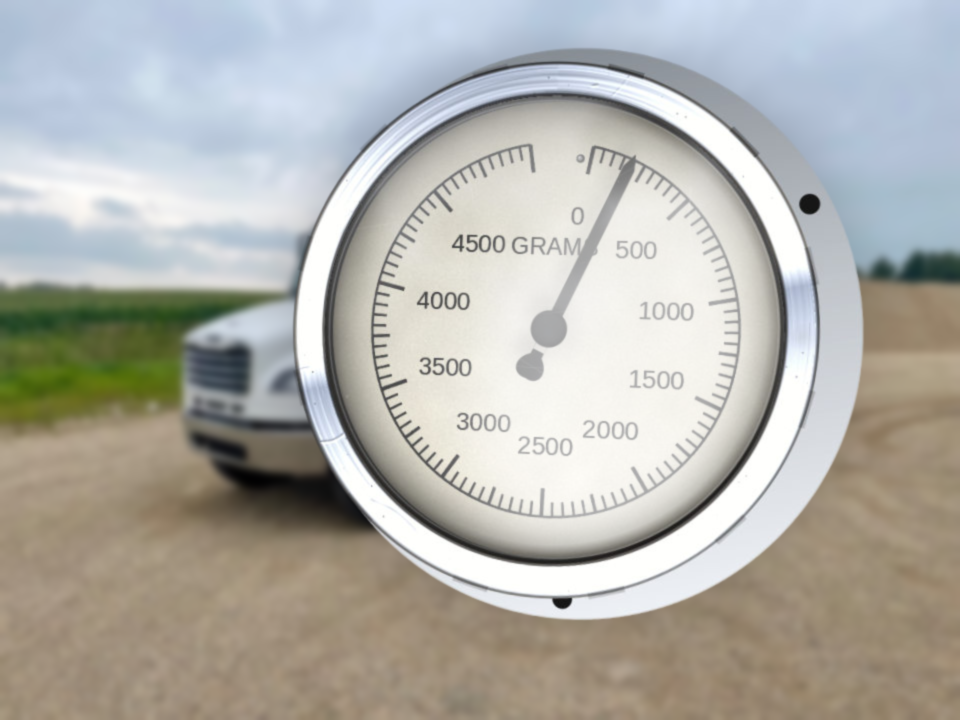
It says 200; g
